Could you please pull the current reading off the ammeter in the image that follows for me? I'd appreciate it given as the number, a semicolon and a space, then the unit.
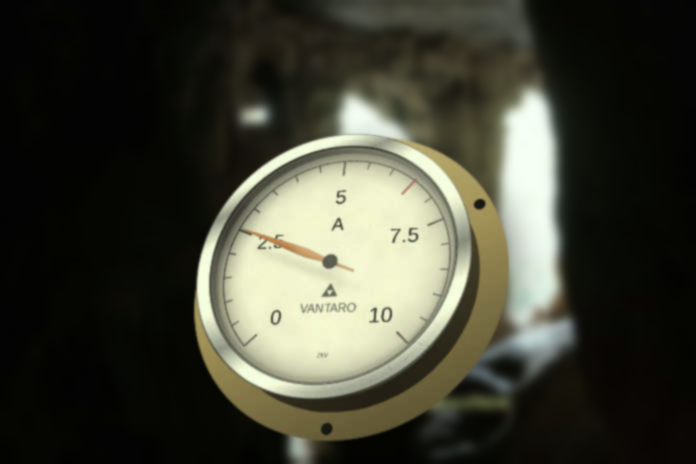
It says 2.5; A
